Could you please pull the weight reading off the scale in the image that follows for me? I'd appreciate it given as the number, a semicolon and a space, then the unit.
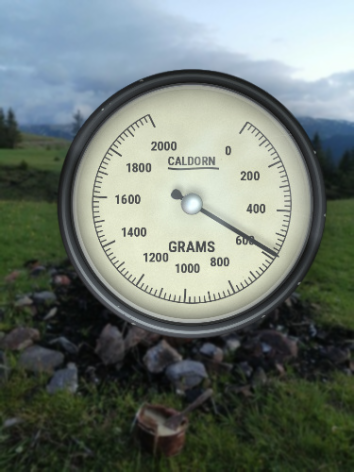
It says 580; g
